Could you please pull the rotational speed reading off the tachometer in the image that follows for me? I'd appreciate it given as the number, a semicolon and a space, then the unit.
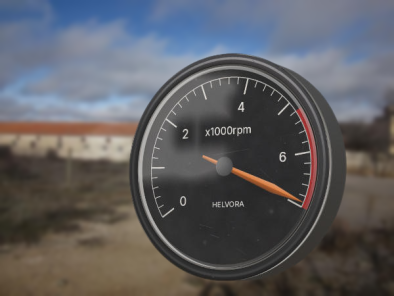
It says 6900; rpm
